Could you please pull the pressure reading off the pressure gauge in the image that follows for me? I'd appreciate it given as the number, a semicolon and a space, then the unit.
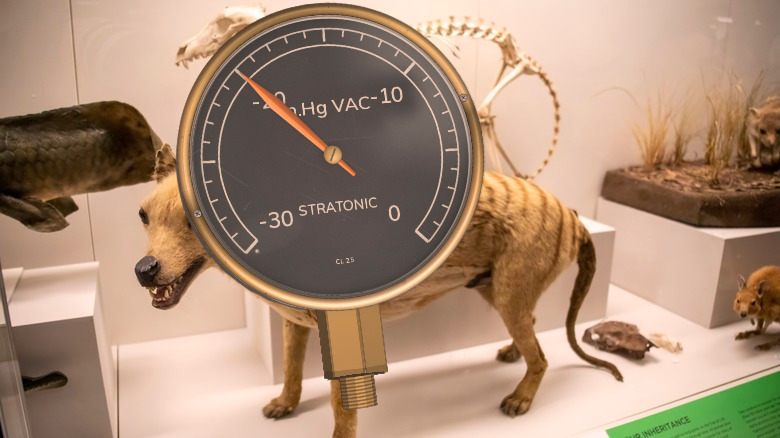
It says -20; inHg
